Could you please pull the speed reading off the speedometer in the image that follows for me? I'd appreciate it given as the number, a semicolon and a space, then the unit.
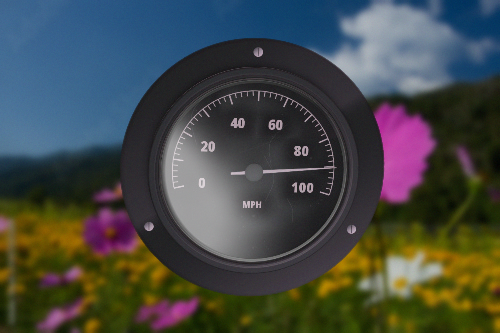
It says 90; mph
